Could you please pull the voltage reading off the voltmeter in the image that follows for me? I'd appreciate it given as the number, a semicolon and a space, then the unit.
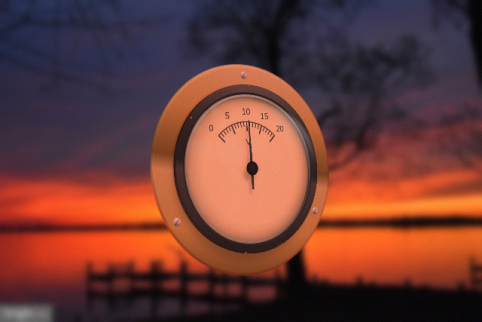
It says 10; V
